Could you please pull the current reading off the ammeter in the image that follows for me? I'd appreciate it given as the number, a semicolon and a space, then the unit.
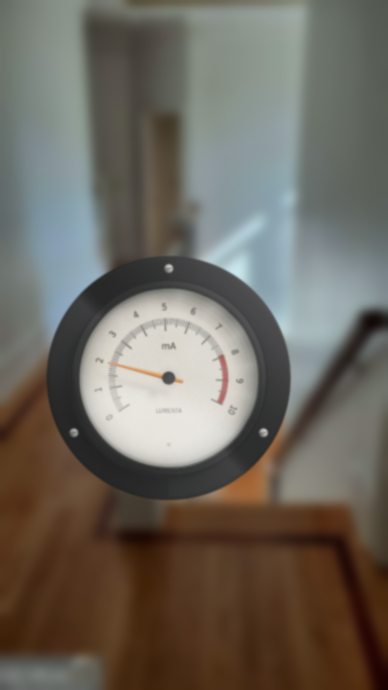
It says 2; mA
